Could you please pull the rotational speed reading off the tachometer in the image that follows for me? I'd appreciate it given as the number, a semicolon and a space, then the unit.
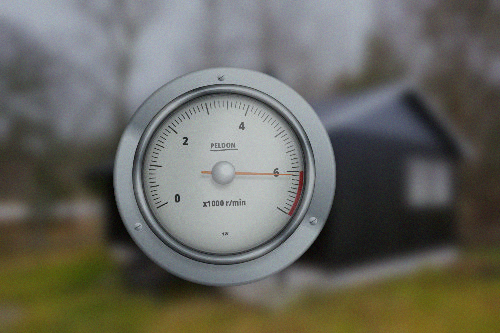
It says 6100; rpm
